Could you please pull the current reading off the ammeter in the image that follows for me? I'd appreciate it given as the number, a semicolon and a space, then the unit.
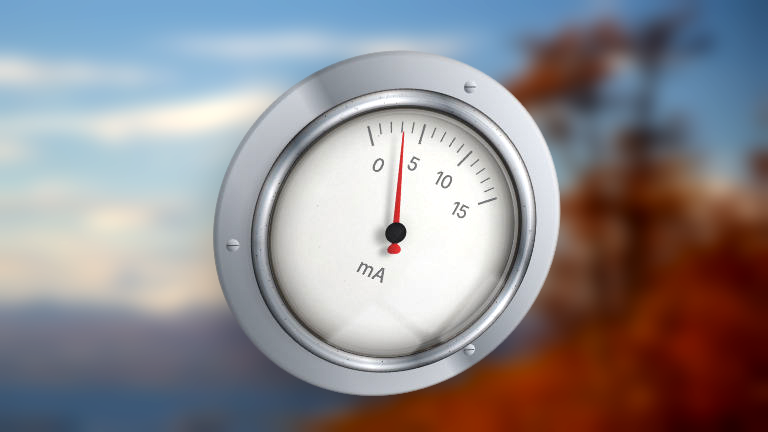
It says 3; mA
